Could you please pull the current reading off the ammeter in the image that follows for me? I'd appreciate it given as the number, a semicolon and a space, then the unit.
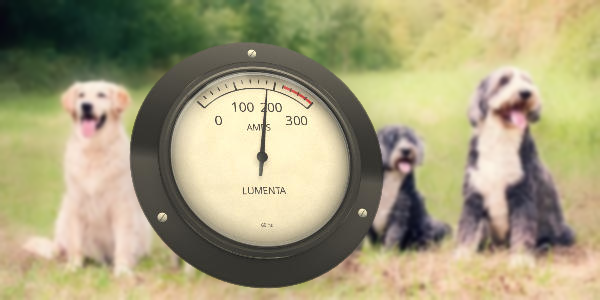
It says 180; A
